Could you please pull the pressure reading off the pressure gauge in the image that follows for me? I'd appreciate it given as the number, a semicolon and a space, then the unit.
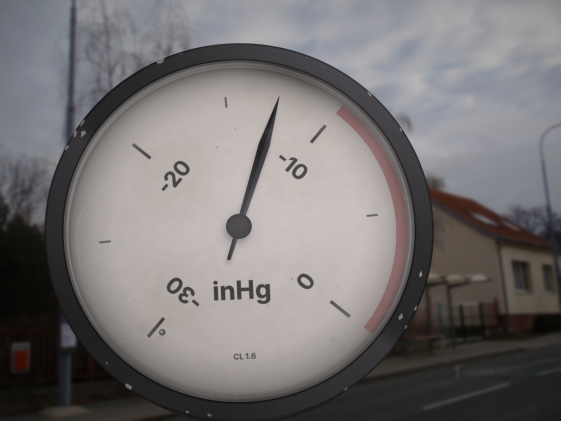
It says -12.5; inHg
